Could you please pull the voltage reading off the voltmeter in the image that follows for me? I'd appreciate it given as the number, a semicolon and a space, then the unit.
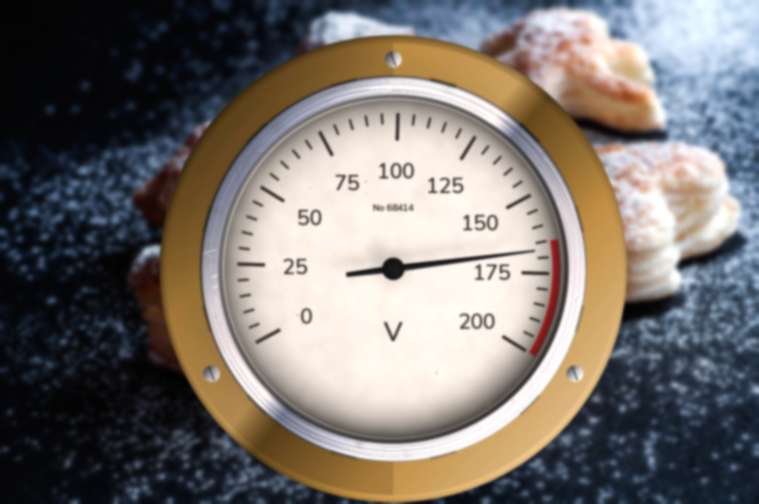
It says 167.5; V
